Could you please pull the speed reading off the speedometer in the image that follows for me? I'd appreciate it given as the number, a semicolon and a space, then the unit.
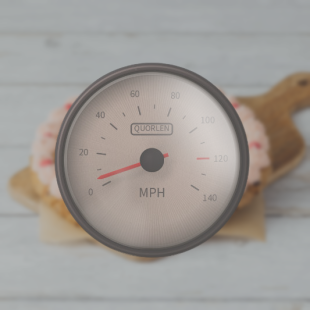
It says 5; mph
